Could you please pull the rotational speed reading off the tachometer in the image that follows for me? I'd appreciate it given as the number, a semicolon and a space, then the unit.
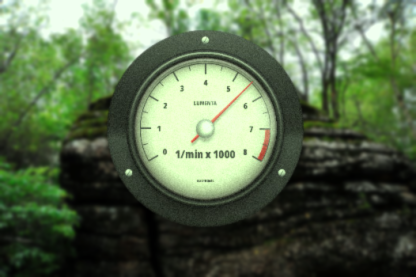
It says 5500; rpm
